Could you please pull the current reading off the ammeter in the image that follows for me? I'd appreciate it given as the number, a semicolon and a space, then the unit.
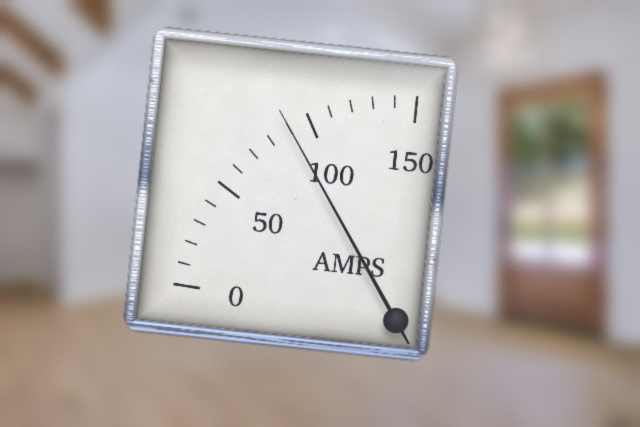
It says 90; A
